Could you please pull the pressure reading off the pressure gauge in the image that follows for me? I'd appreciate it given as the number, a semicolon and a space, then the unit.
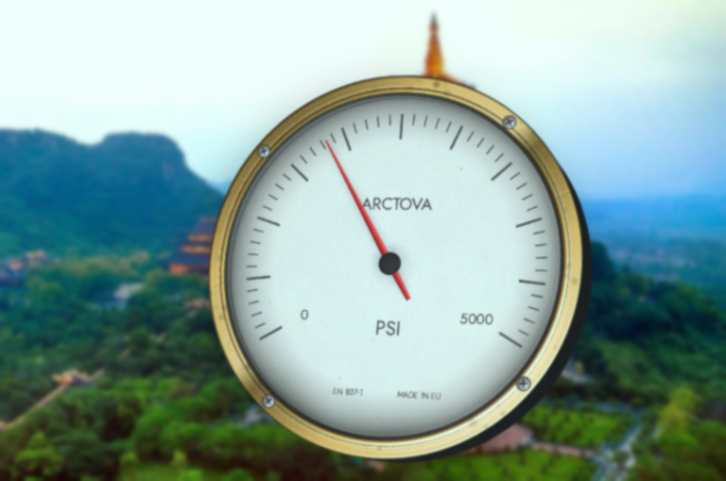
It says 1850; psi
